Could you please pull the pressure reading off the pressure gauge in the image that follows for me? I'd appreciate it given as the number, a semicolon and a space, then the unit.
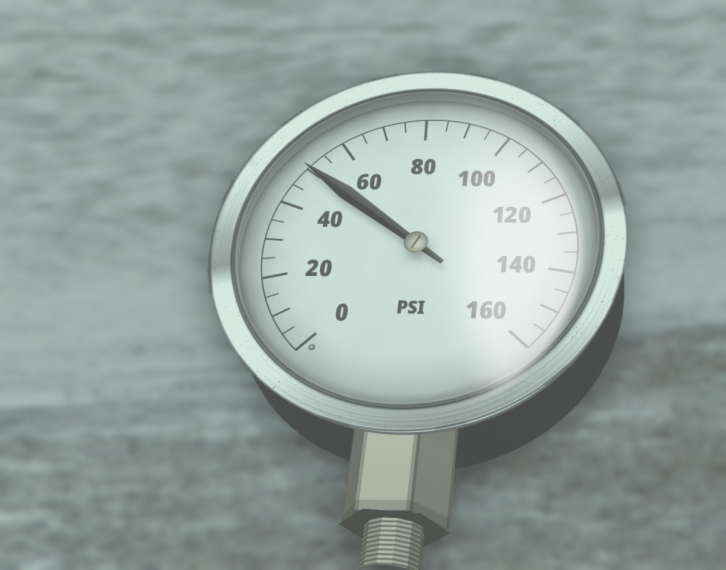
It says 50; psi
